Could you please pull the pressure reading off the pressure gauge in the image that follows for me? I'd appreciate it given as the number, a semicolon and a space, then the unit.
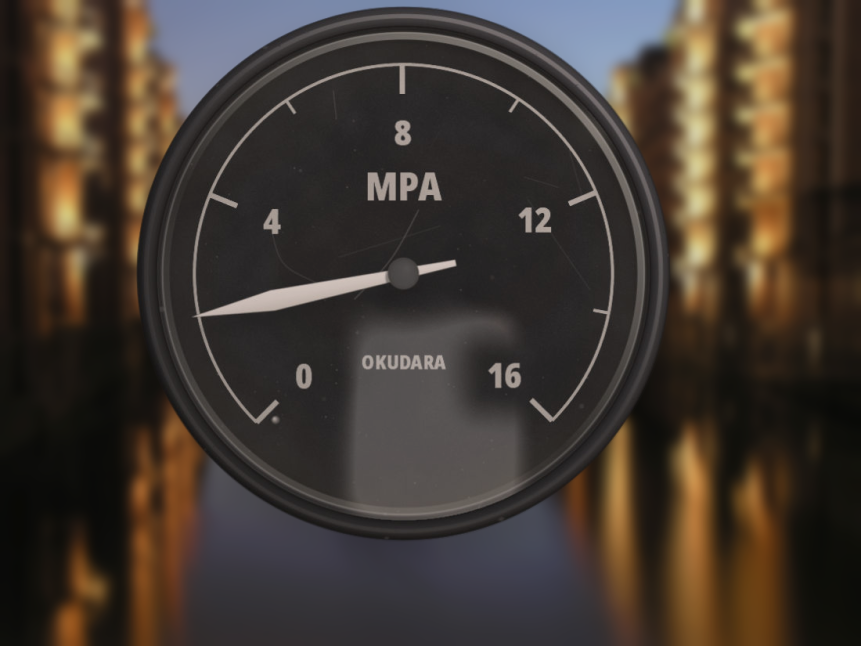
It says 2; MPa
